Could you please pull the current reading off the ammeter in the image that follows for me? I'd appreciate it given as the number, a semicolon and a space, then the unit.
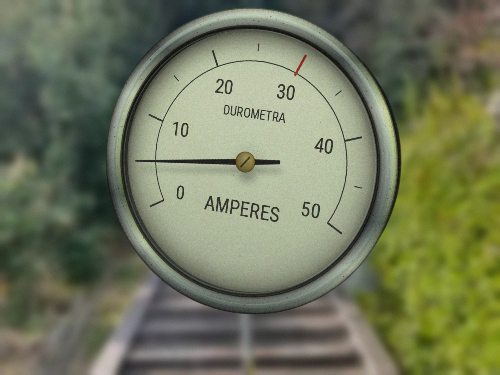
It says 5; A
